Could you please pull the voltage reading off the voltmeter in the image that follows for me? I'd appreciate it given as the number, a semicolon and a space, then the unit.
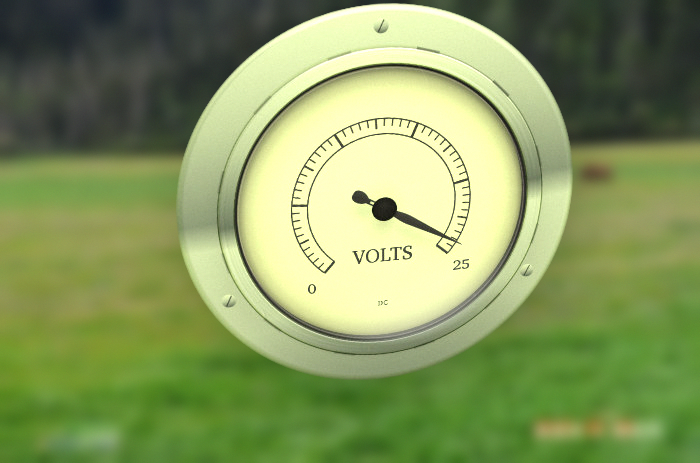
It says 24; V
